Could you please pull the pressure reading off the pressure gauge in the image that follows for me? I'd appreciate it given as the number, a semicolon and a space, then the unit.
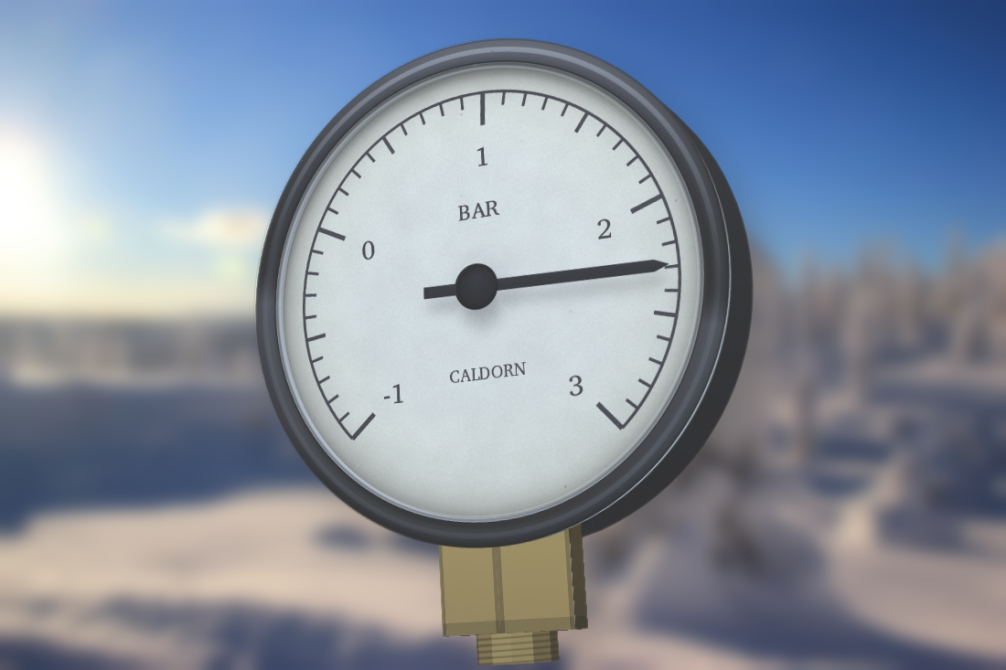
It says 2.3; bar
